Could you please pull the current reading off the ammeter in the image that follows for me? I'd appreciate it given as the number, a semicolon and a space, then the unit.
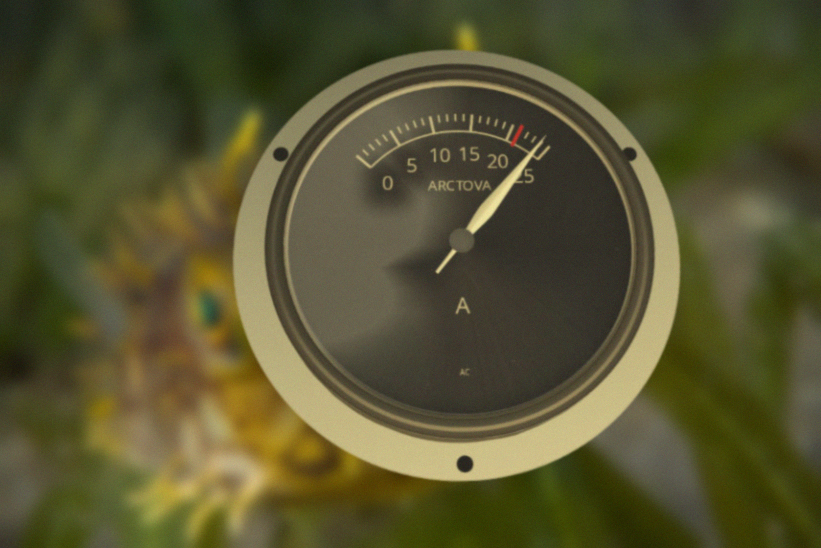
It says 24; A
